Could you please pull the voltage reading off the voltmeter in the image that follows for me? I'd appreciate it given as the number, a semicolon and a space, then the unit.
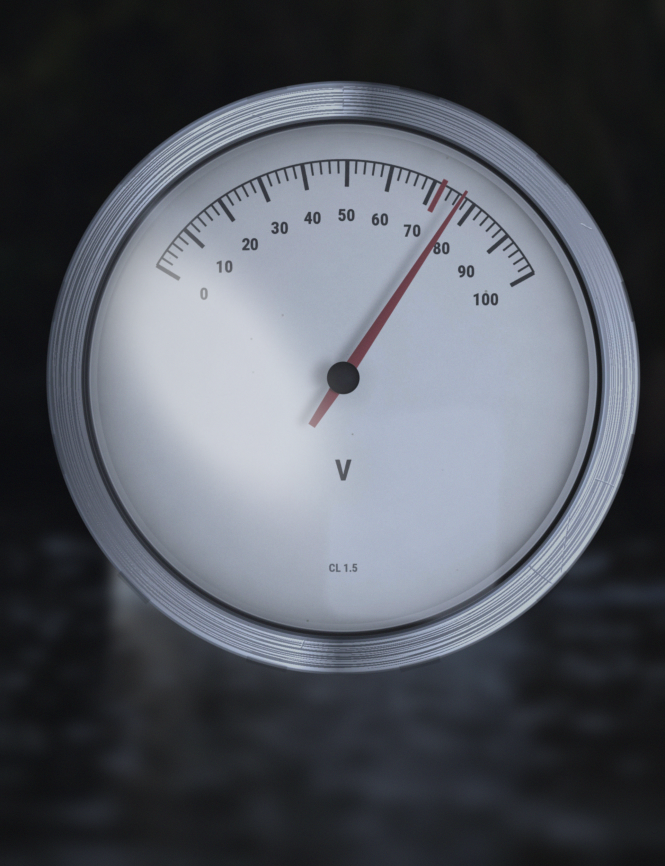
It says 77; V
